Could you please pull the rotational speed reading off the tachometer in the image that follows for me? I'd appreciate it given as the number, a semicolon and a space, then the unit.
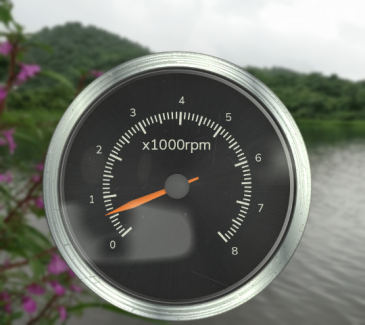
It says 600; rpm
